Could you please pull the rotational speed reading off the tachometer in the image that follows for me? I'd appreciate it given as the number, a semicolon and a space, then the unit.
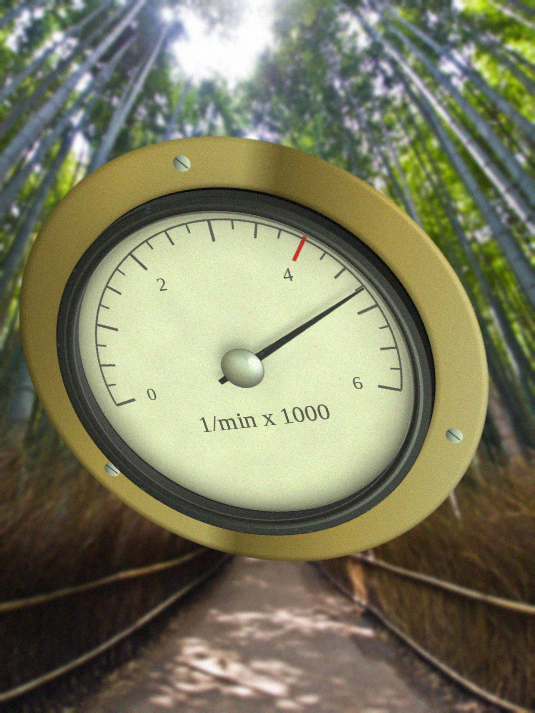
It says 4750; rpm
